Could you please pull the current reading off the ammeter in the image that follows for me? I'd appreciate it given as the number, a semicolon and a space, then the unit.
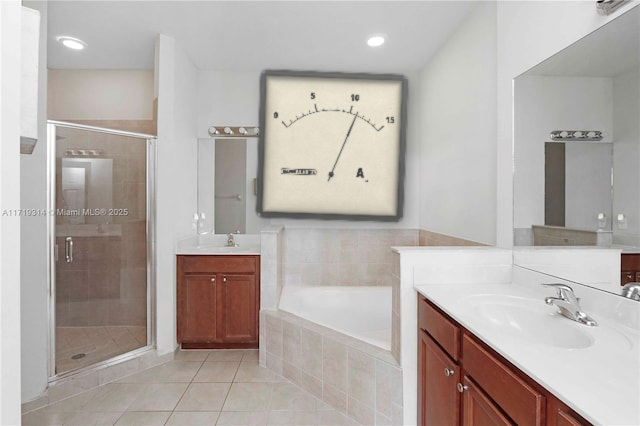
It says 11; A
